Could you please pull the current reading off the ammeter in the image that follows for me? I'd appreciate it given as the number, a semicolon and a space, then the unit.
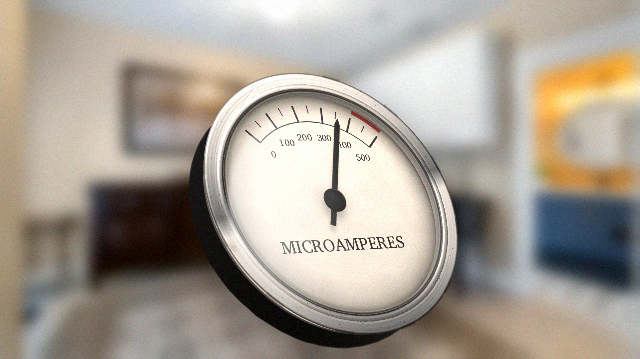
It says 350; µA
